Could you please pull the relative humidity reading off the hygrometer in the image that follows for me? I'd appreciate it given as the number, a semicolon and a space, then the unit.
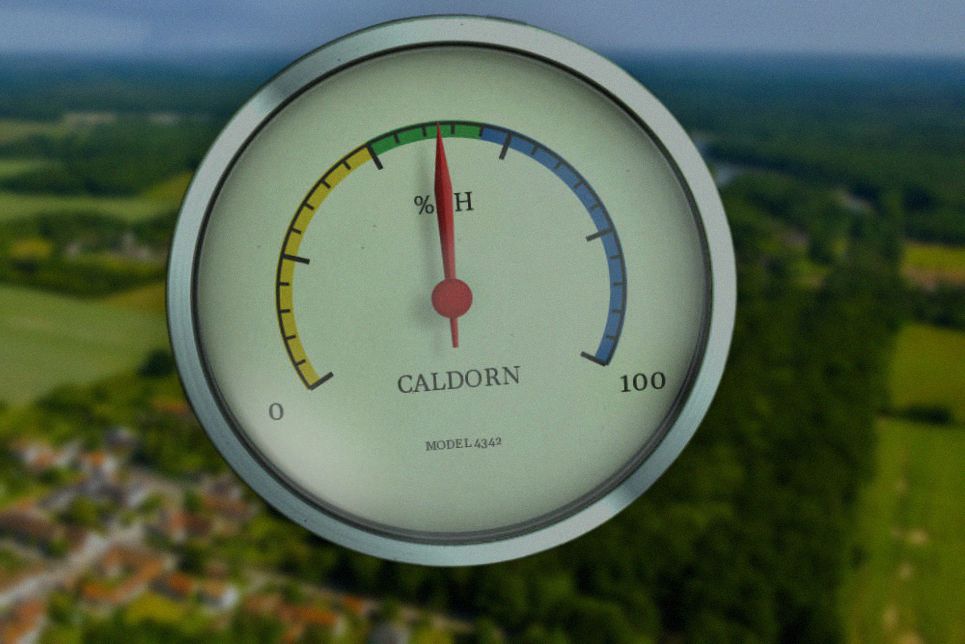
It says 50; %
